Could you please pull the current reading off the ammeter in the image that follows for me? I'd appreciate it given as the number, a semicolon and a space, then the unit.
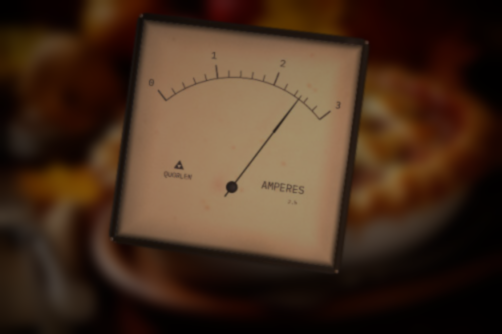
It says 2.5; A
